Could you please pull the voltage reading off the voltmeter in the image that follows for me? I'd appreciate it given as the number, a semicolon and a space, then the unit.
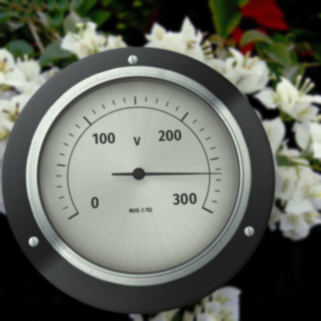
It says 265; V
